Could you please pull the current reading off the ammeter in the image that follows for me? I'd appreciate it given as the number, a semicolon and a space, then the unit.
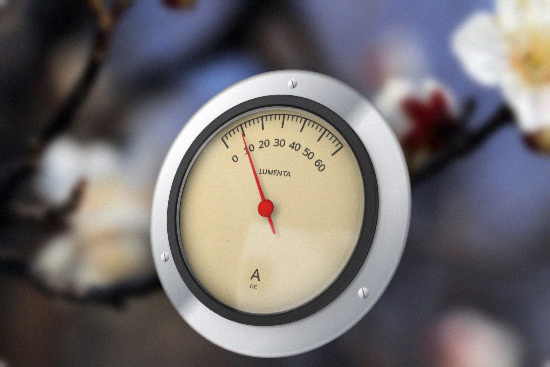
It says 10; A
